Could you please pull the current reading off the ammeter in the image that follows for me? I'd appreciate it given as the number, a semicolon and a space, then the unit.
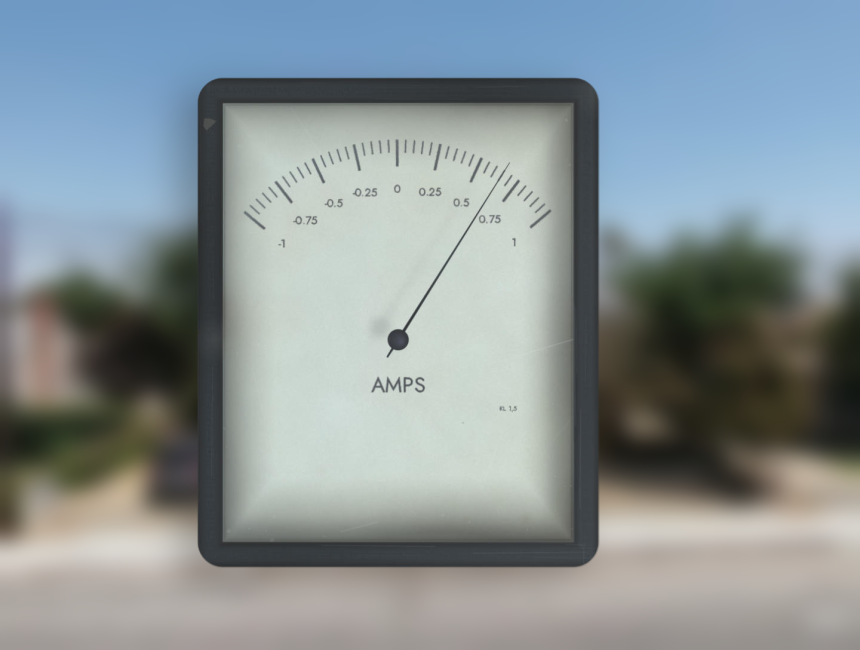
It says 0.65; A
